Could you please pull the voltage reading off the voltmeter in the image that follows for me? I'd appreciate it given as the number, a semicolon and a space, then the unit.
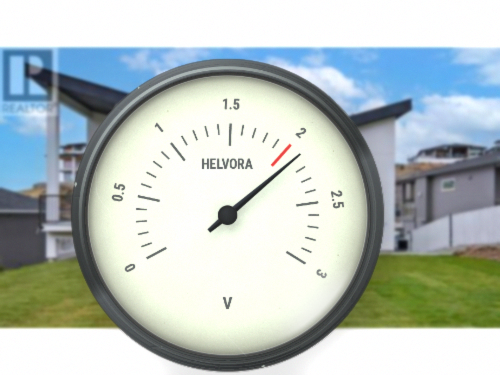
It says 2.1; V
